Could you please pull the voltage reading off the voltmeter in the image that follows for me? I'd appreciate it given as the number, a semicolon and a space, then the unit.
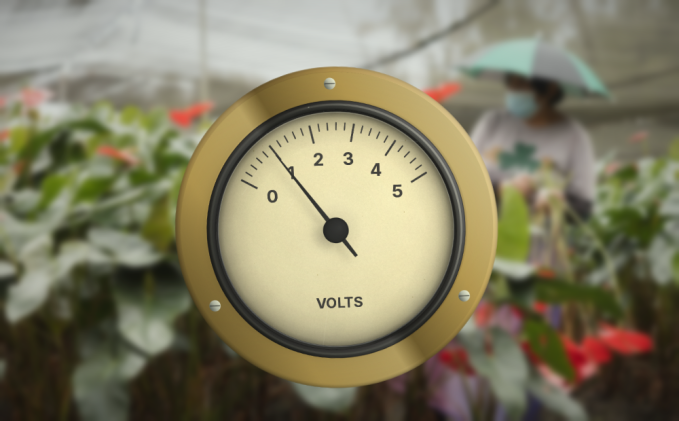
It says 1; V
